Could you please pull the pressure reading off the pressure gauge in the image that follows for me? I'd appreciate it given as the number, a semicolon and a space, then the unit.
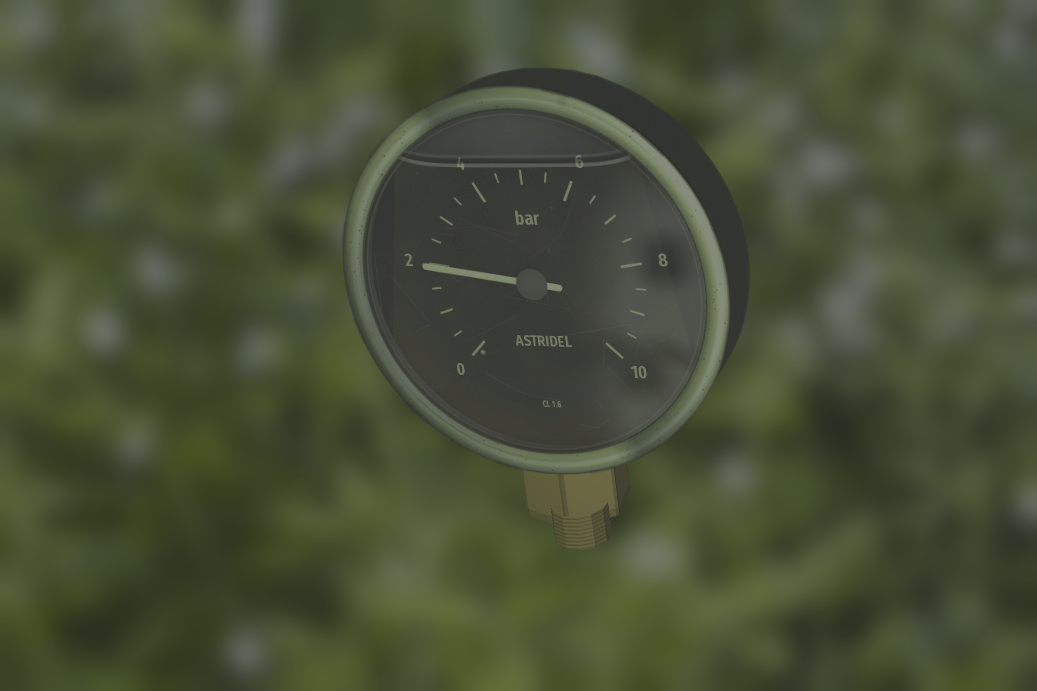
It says 2; bar
